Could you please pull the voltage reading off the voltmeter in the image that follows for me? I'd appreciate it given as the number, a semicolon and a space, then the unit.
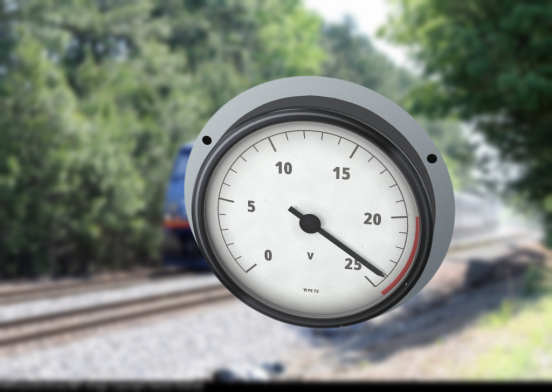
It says 24; V
